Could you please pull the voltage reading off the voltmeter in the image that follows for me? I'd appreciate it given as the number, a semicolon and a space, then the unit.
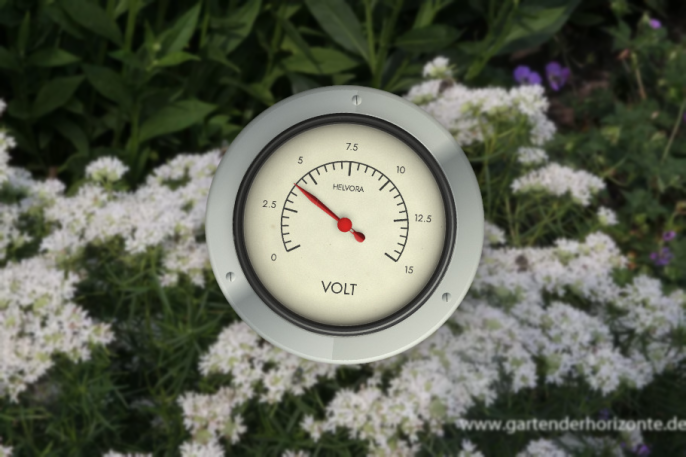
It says 4; V
